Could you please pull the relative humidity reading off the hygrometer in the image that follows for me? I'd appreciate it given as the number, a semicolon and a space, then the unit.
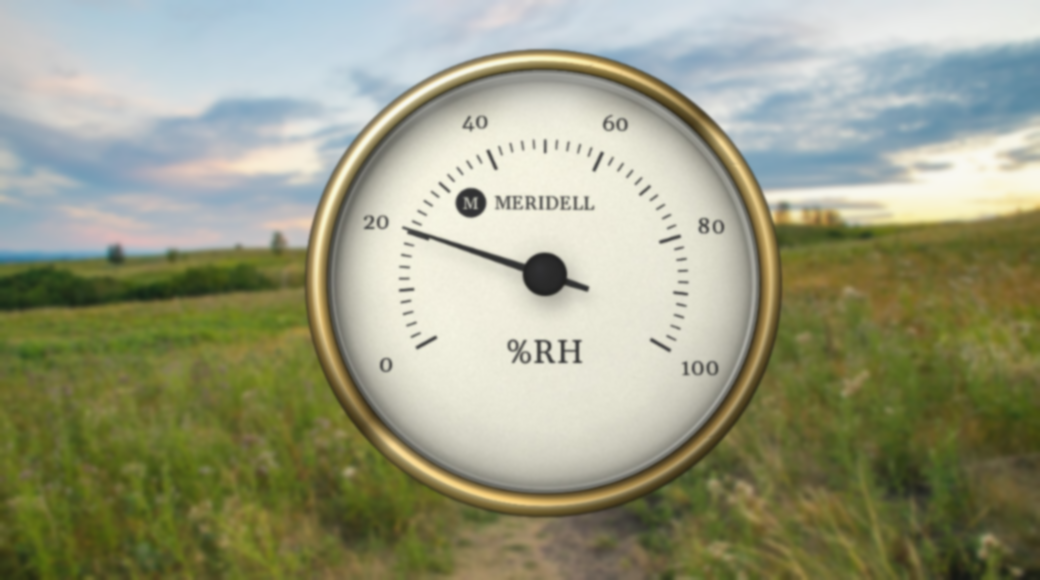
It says 20; %
